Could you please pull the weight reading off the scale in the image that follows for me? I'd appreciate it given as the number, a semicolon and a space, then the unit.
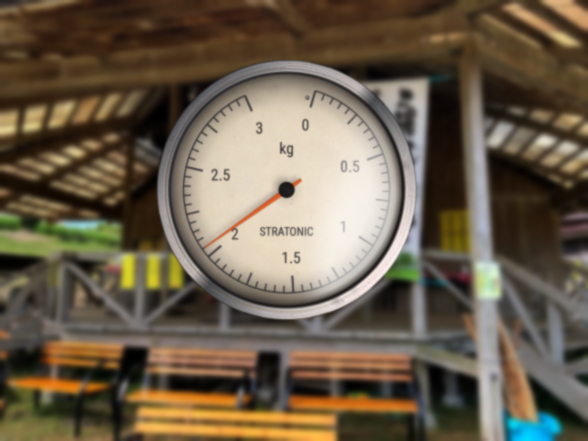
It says 2.05; kg
